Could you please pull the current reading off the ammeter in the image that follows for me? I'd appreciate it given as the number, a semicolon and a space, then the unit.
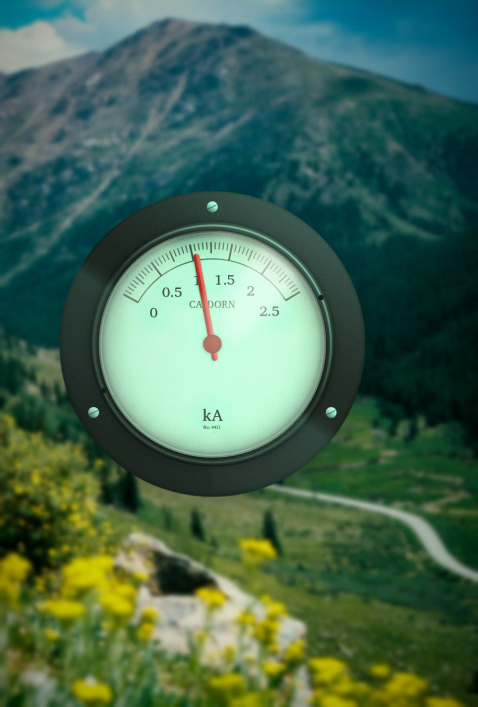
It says 1.05; kA
